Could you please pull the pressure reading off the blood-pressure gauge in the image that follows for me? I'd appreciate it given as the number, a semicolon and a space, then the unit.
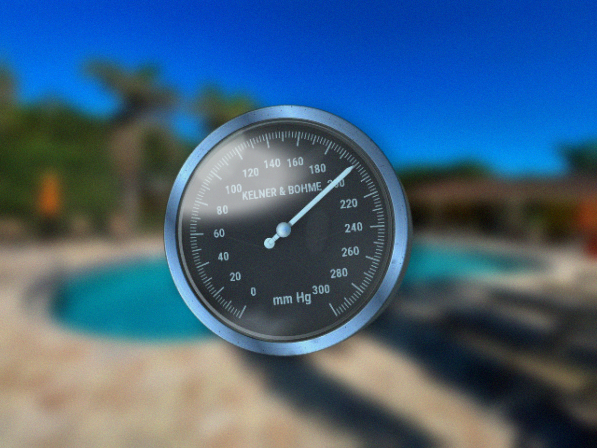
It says 200; mmHg
